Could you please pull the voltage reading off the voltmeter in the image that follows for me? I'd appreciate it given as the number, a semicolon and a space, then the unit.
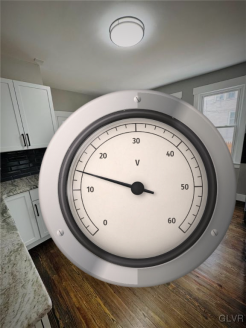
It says 14; V
